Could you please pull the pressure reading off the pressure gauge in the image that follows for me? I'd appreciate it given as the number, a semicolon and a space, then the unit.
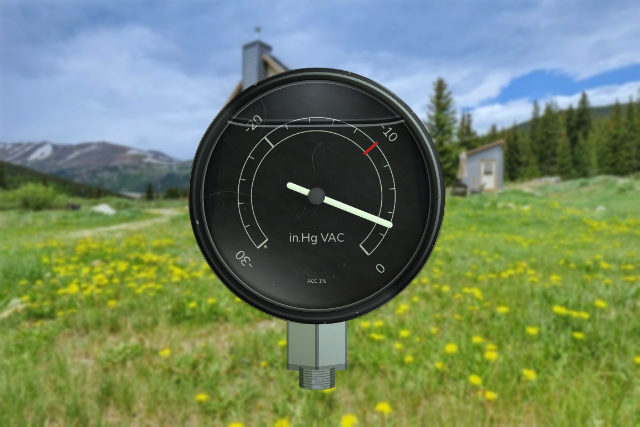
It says -3; inHg
